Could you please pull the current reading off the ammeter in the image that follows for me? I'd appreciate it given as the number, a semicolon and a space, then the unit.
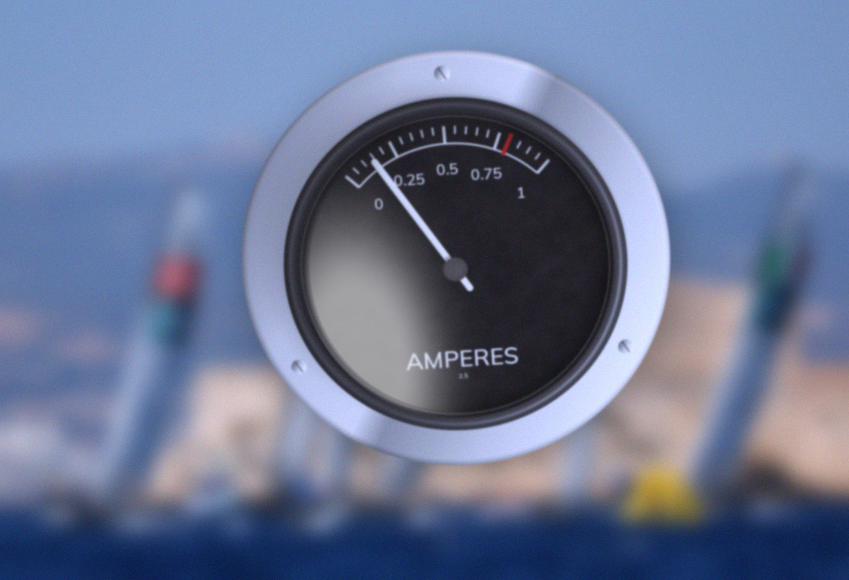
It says 0.15; A
